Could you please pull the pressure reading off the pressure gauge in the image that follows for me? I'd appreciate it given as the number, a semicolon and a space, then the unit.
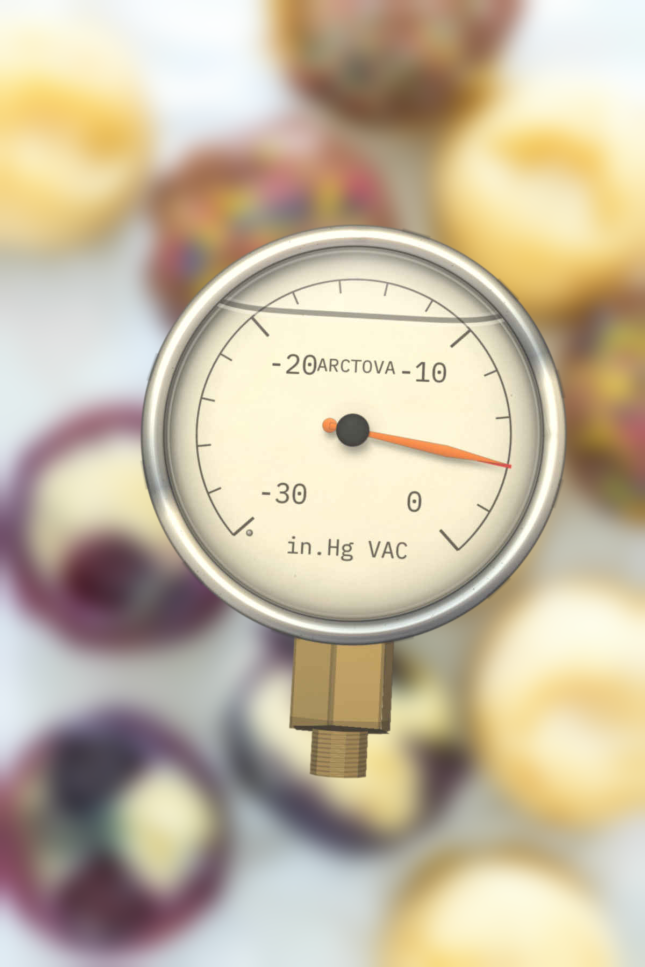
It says -4; inHg
